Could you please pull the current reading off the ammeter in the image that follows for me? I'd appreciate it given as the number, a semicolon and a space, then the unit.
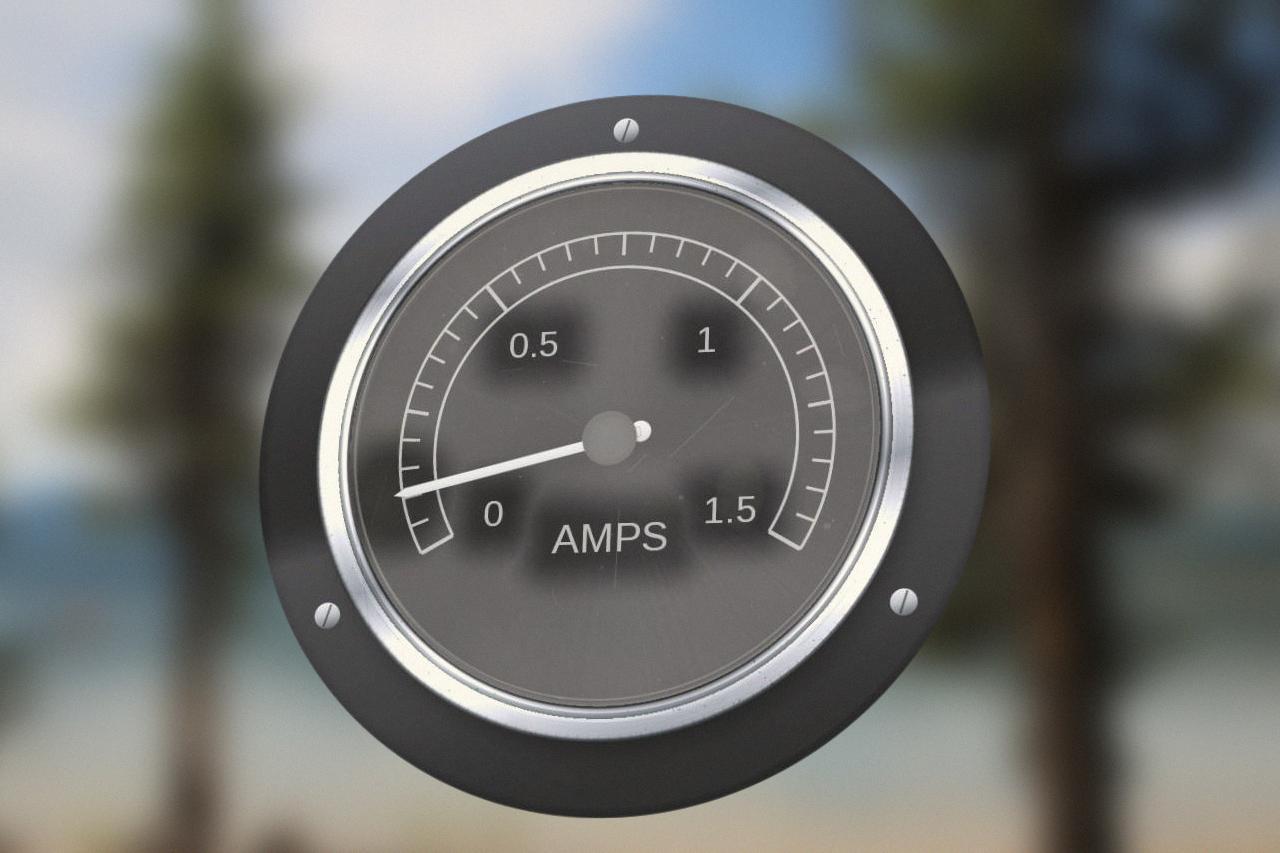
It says 0.1; A
